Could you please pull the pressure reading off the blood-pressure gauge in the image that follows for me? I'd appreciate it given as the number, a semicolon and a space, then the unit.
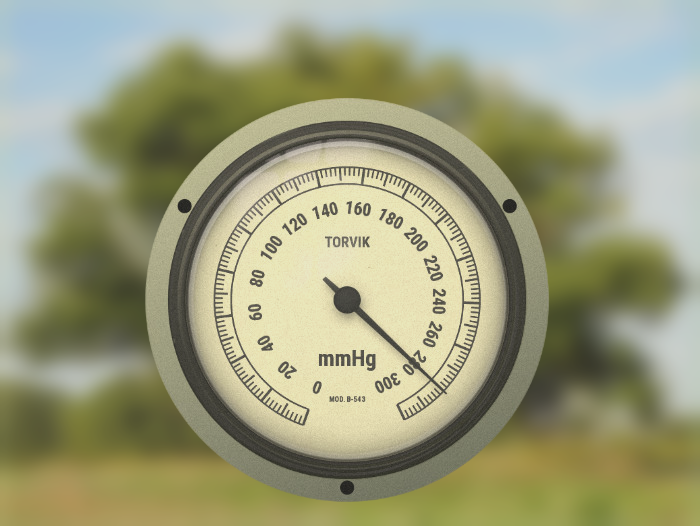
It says 280; mmHg
